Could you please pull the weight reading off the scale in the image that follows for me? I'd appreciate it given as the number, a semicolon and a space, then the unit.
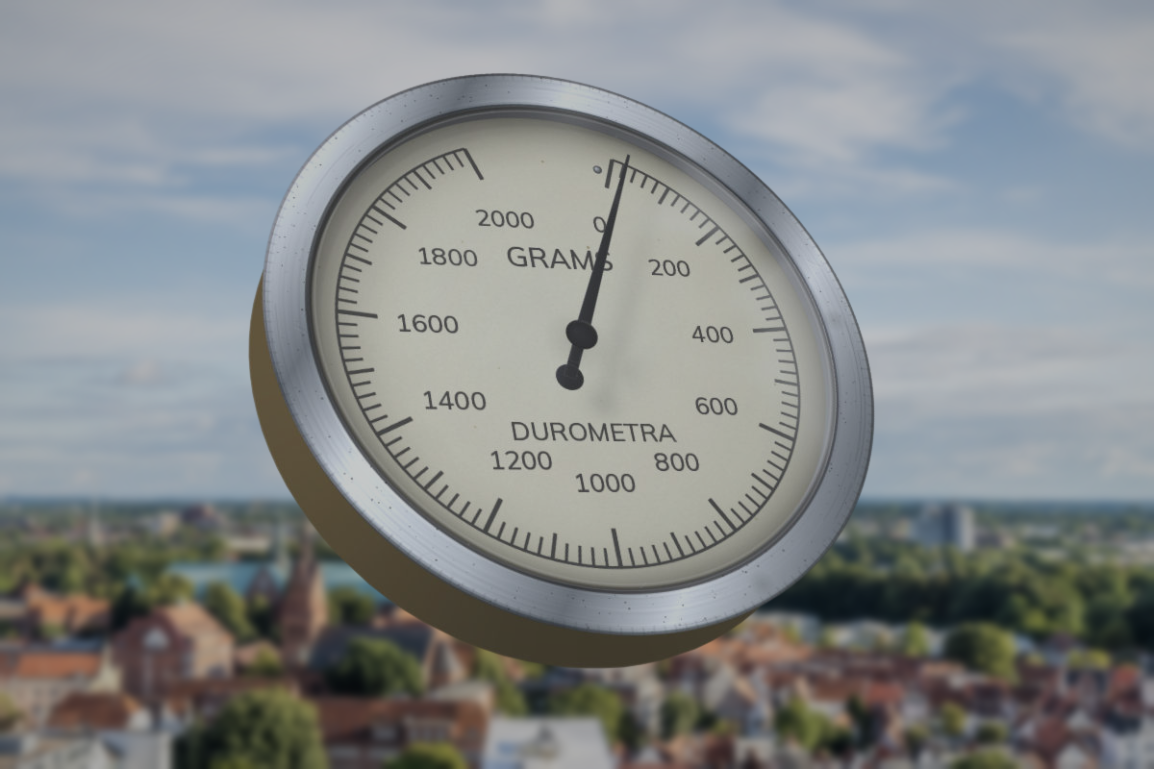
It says 20; g
